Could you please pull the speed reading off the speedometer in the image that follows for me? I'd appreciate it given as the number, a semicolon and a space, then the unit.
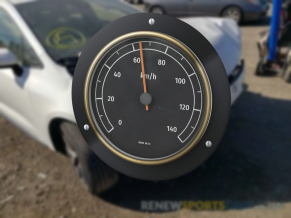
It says 65; km/h
